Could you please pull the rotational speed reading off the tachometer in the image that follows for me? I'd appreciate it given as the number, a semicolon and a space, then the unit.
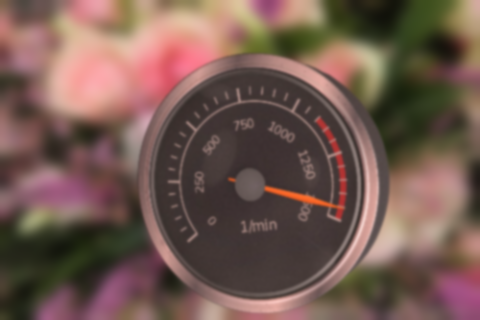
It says 1450; rpm
